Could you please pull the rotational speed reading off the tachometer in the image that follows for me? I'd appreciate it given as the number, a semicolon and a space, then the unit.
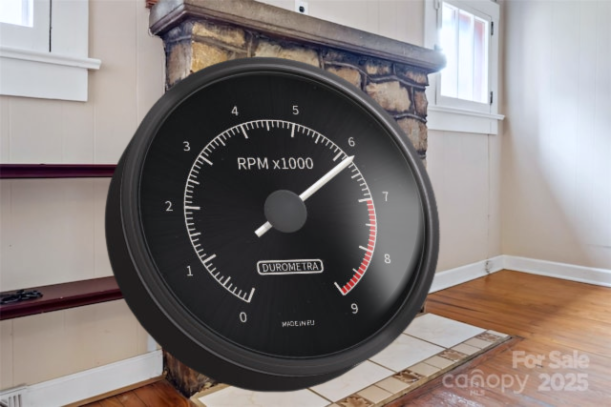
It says 6200; rpm
